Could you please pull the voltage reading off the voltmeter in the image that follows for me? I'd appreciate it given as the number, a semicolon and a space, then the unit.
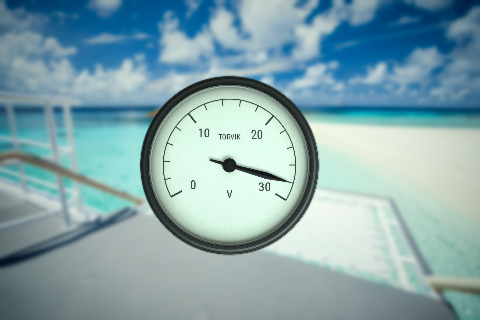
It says 28; V
